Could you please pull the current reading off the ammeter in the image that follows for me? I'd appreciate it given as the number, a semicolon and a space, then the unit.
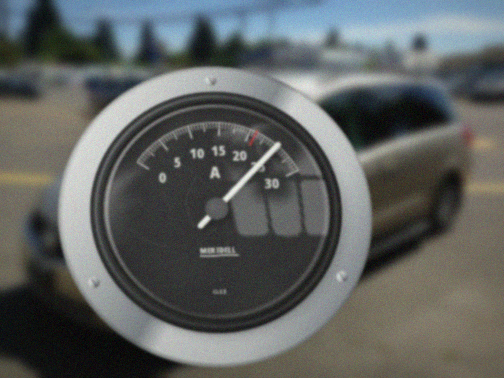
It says 25; A
